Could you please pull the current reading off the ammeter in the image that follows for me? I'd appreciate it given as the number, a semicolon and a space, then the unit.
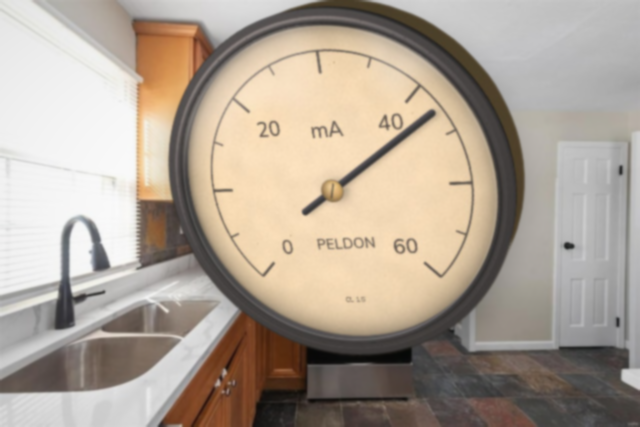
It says 42.5; mA
